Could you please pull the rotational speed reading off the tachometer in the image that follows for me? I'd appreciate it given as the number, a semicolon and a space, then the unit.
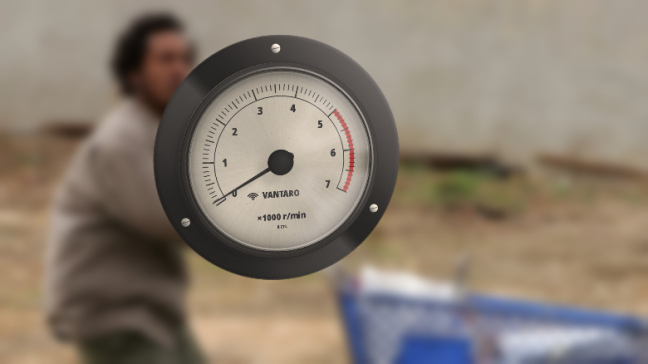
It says 100; rpm
